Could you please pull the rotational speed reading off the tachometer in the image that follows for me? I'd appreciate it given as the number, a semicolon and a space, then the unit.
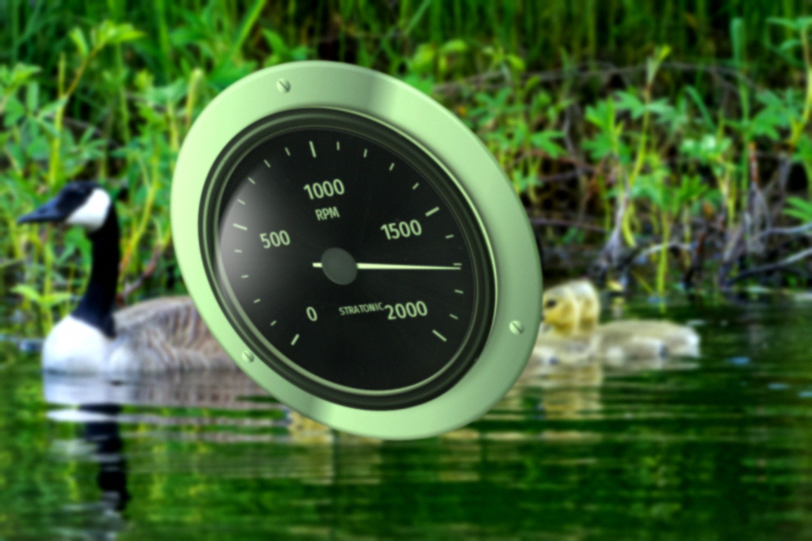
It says 1700; rpm
